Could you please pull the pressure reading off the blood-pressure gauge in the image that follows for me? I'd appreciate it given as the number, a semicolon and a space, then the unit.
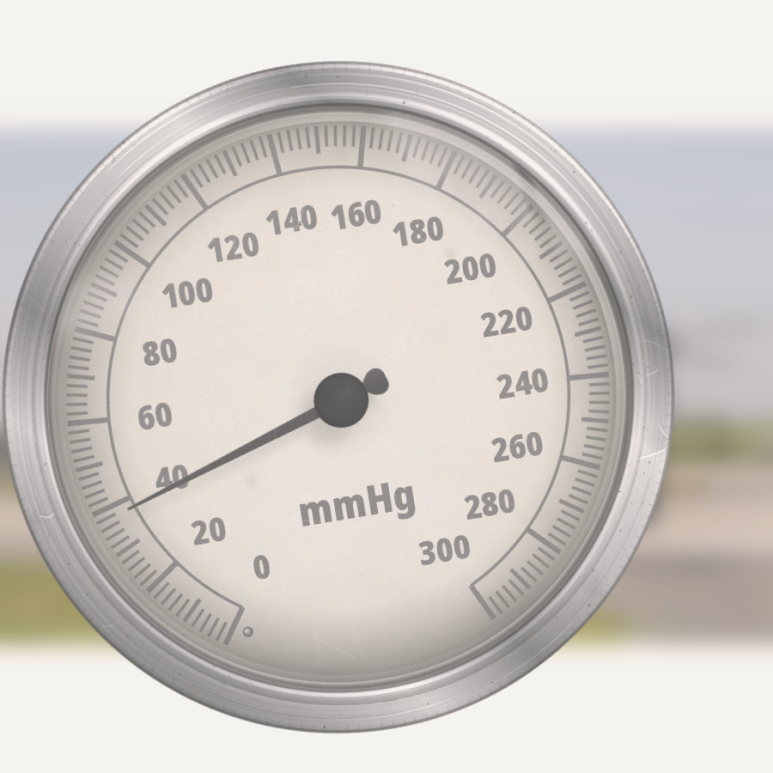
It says 38; mmHg
